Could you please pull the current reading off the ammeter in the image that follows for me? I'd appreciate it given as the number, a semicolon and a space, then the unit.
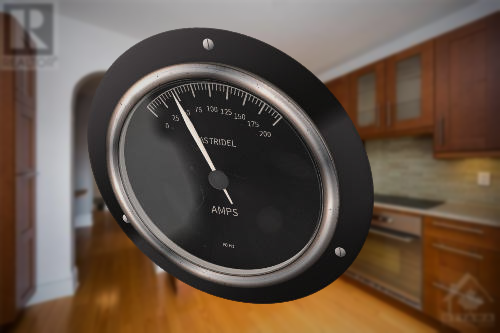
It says 50; A
